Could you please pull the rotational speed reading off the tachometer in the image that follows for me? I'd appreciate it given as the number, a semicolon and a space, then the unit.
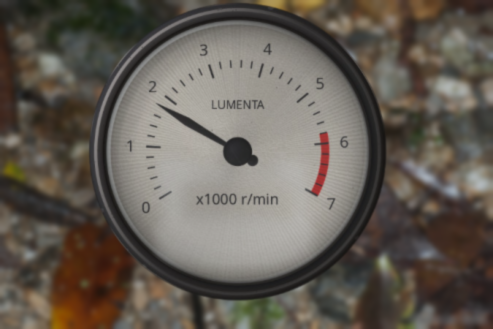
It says 1800; rpm
